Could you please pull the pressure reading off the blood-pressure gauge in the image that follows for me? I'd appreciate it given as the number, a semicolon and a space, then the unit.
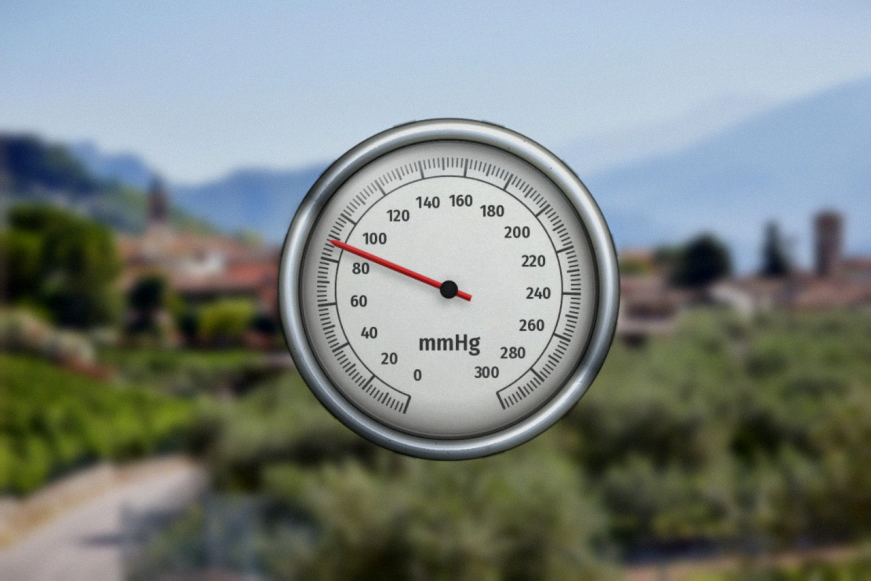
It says 88; mmHg
